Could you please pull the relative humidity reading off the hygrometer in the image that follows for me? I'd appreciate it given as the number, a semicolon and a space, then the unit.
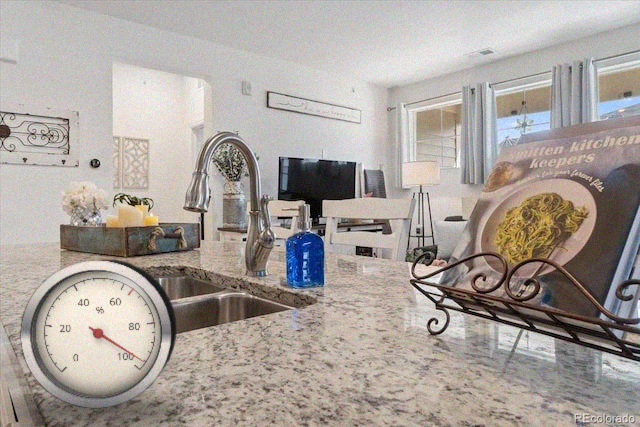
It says 96; %
